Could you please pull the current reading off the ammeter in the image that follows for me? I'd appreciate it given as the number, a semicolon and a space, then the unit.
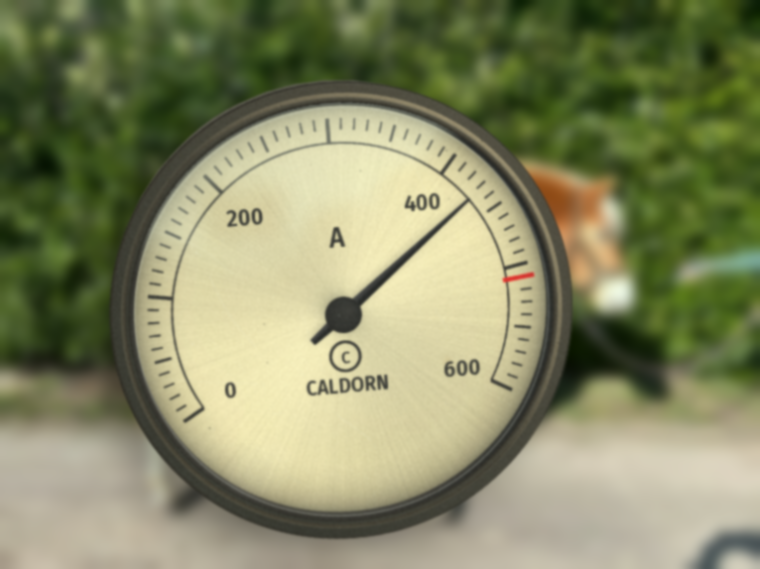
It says 430; A
